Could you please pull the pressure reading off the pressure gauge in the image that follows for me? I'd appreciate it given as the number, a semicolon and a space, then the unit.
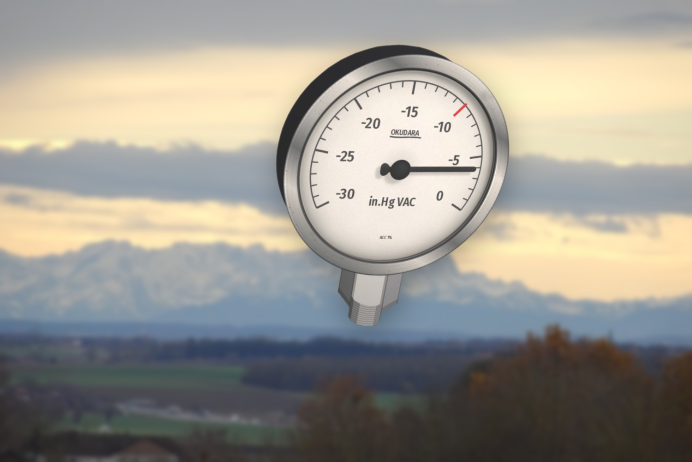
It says -4; inHg
